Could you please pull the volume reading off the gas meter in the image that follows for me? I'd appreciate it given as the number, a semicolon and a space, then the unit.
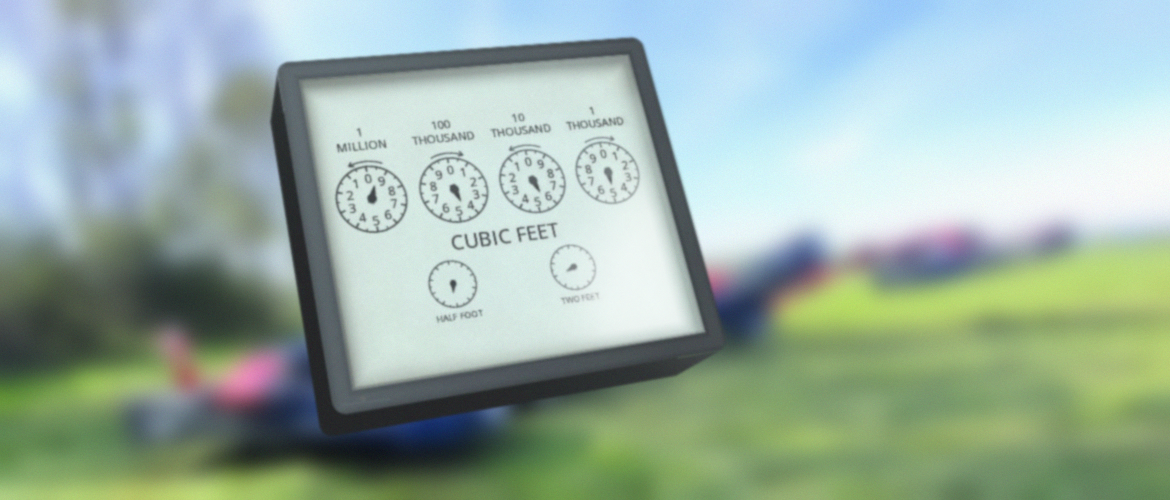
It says 945500; ft³
